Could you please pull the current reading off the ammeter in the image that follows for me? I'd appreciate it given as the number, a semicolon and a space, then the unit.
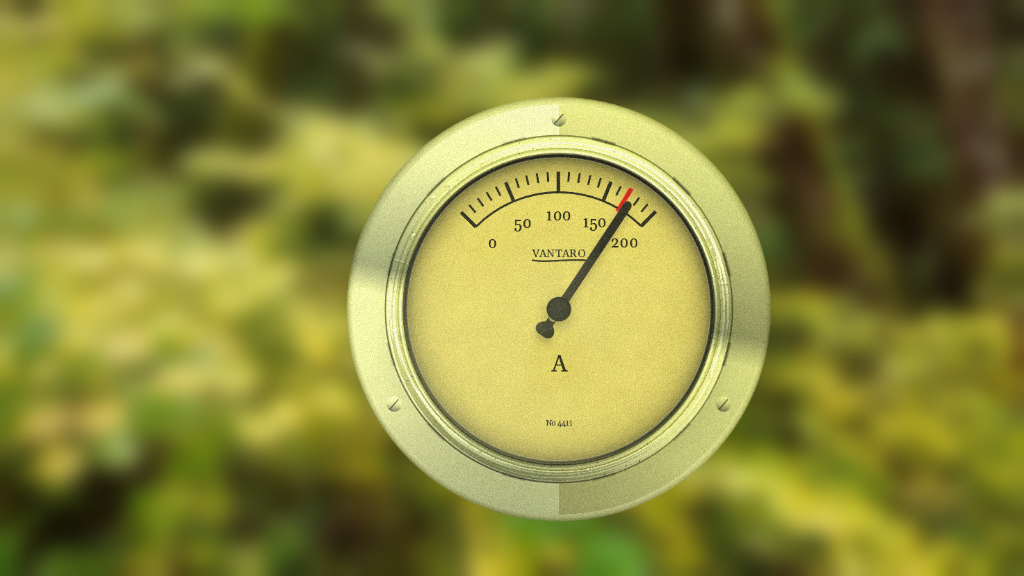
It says 175; A
